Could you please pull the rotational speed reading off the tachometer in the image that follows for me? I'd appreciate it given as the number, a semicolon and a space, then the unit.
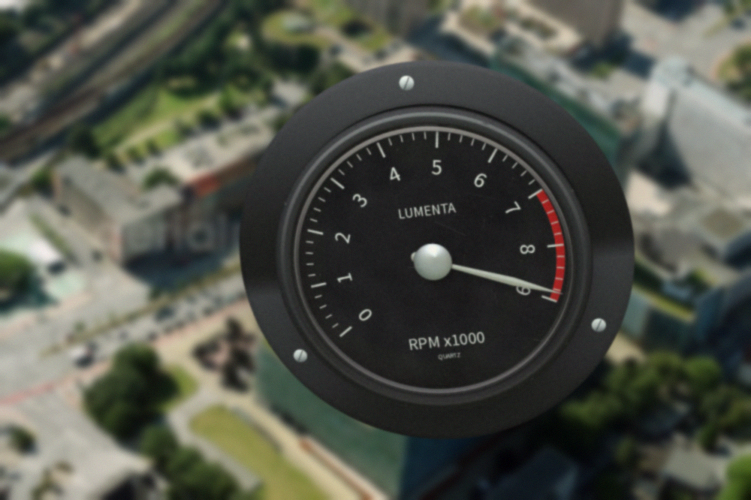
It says 8800; rpm
